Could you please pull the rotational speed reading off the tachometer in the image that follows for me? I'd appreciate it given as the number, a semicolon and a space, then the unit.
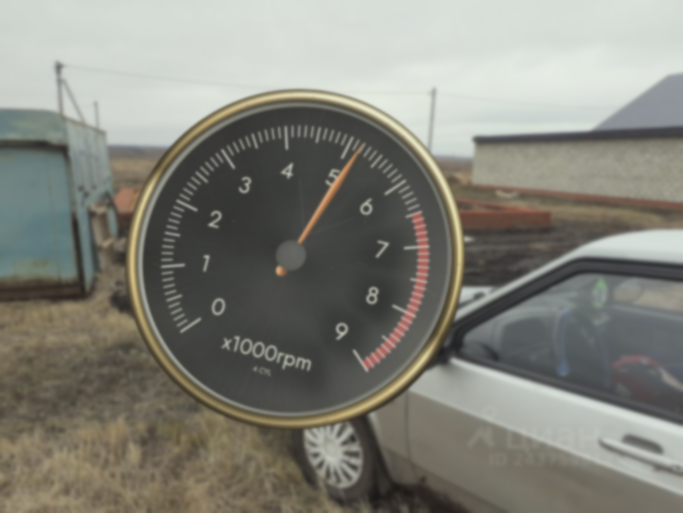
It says 5200; rpm
